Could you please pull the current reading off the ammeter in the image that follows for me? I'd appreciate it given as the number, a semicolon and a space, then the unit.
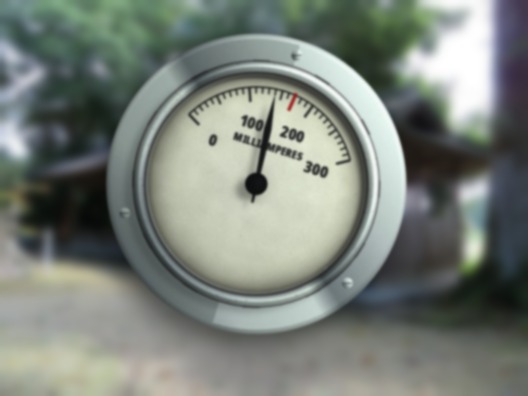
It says 140; mA
